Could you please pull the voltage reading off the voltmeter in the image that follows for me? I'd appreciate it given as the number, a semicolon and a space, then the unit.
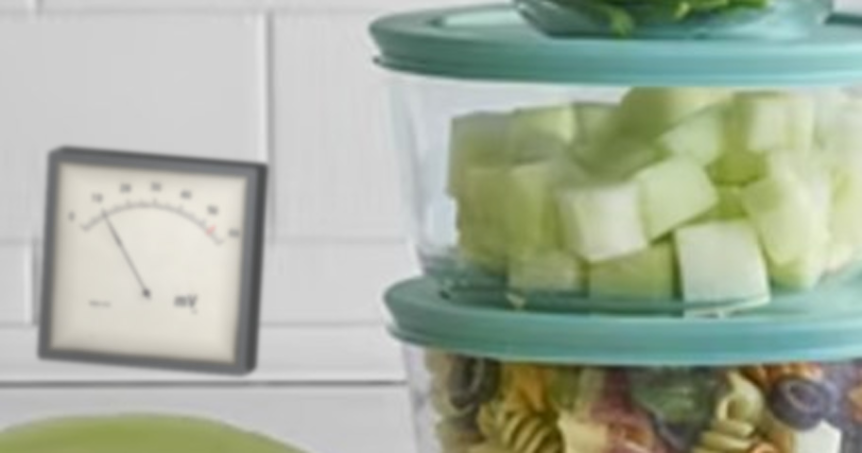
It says 10; mV
